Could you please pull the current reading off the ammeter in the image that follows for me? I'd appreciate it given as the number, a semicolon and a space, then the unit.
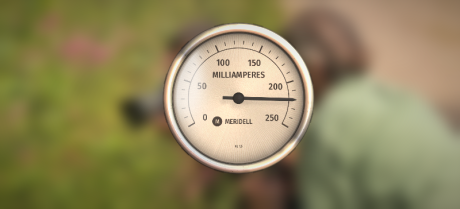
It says 220; mA
